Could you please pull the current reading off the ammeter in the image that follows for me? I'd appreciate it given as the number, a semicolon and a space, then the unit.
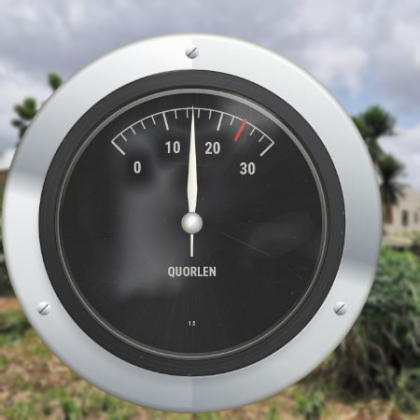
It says 15; A
